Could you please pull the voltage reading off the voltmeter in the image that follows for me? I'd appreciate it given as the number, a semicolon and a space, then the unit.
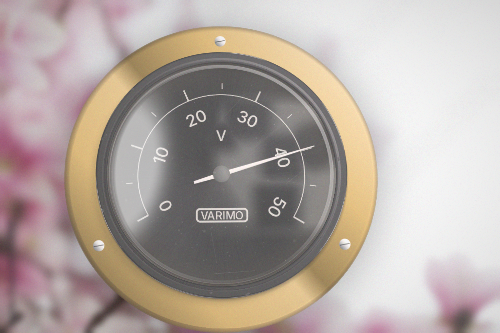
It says 40; V
